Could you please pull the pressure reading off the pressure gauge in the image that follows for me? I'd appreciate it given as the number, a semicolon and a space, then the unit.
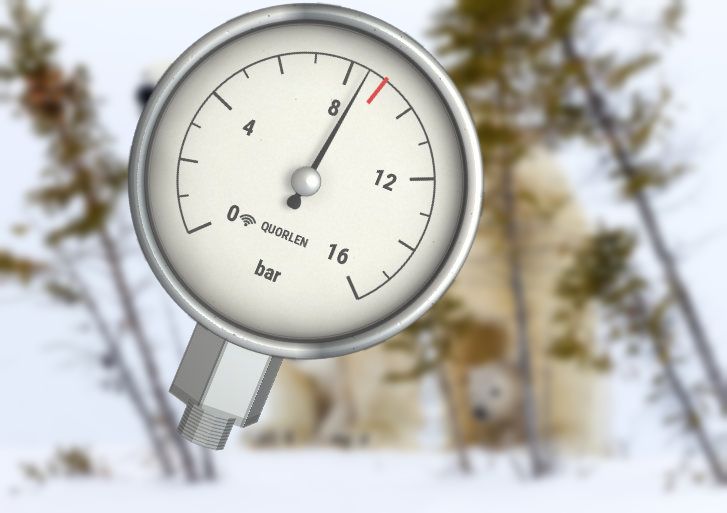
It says 8.5; bar
